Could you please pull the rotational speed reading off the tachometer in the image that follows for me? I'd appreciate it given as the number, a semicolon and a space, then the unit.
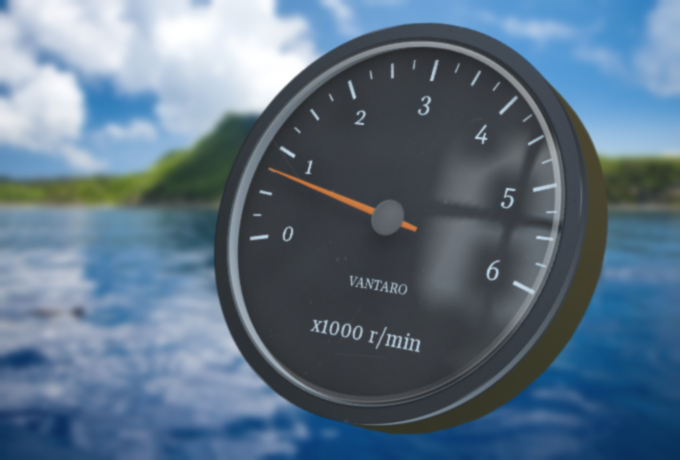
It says 750; rpm
